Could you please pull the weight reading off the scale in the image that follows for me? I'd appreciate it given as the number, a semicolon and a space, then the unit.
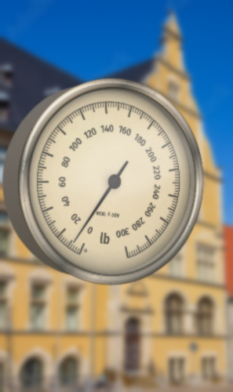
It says 10; lb
